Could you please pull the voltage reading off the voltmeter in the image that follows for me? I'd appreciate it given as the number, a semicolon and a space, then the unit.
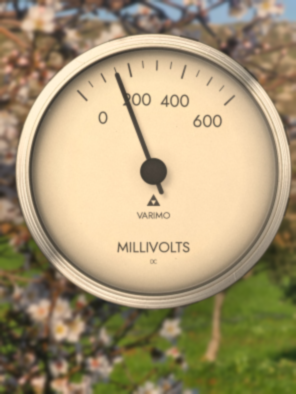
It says 150; mV
